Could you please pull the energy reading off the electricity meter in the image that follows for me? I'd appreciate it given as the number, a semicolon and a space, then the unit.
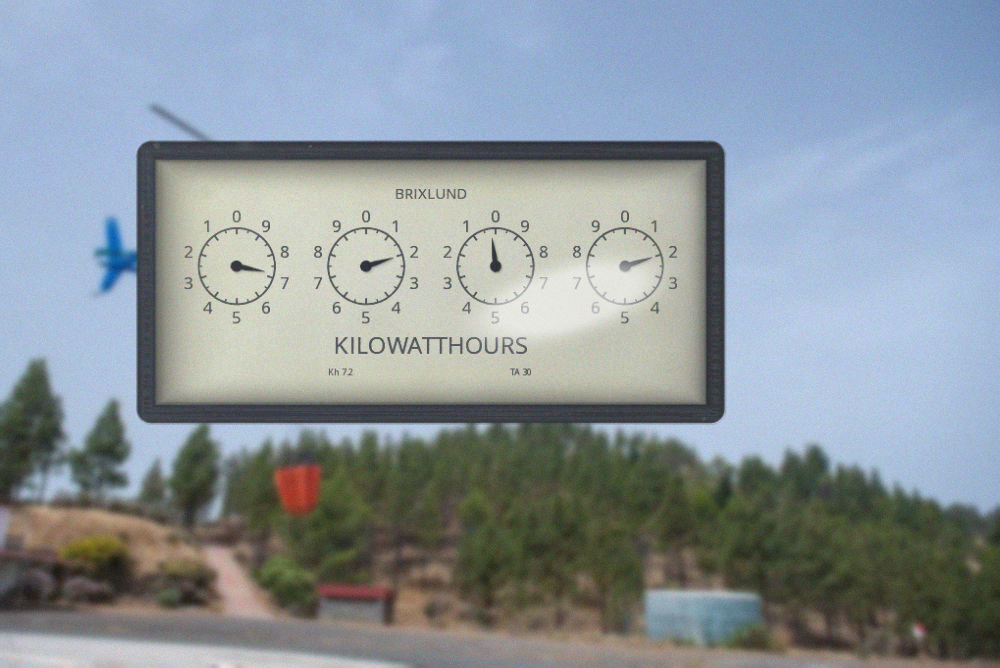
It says 7202; kWh
